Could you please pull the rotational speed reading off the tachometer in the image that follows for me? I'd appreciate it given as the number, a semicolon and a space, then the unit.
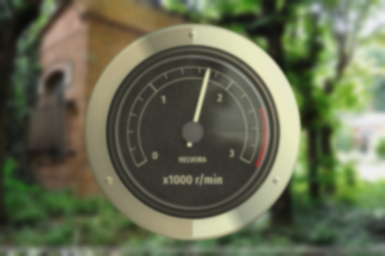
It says 1700; rpm
